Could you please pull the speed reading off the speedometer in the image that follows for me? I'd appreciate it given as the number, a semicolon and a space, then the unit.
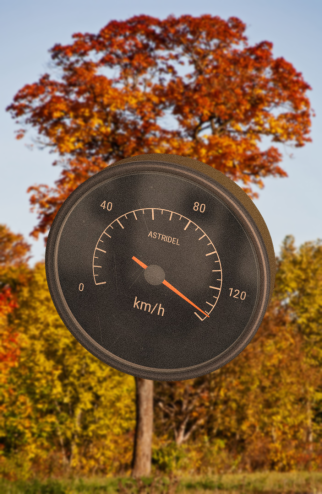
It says 135; km/h
